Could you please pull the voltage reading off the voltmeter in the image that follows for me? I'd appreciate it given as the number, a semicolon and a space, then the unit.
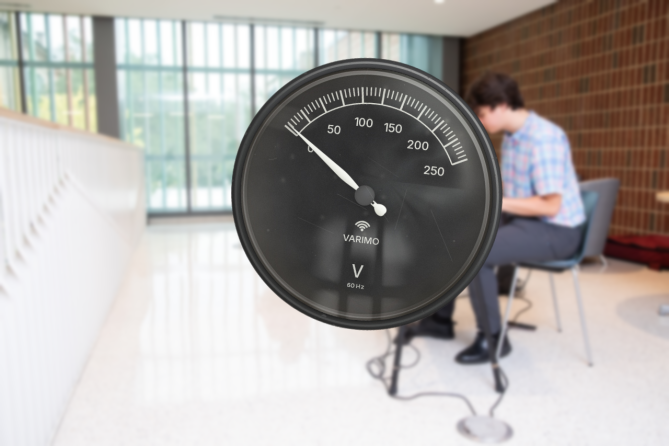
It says 5; V
